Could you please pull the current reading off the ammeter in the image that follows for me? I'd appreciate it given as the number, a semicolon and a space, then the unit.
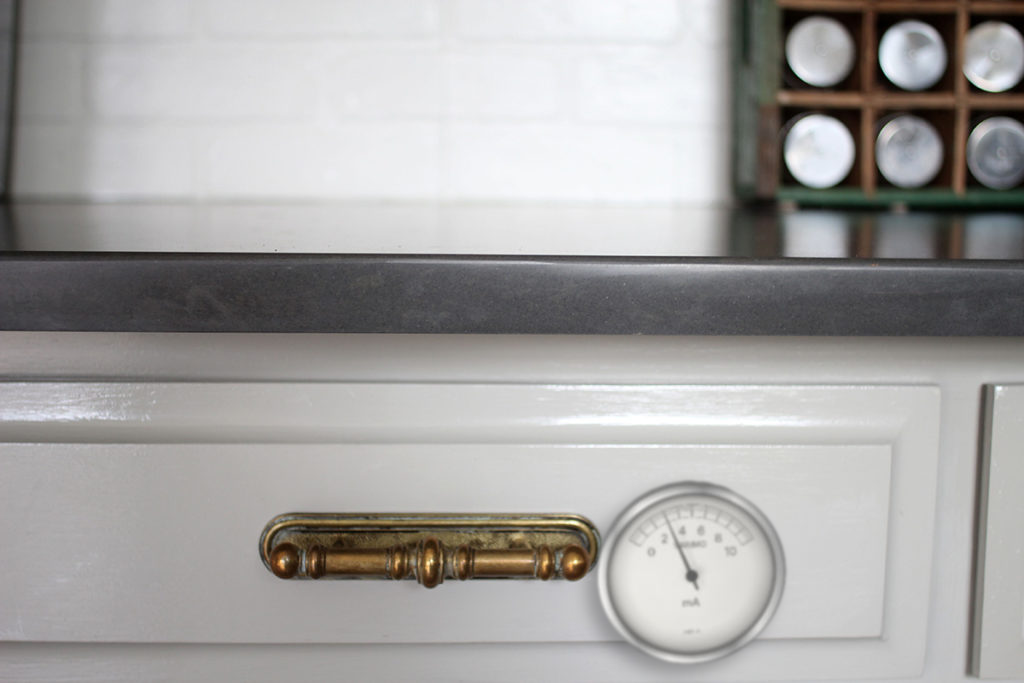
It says 3; mA
